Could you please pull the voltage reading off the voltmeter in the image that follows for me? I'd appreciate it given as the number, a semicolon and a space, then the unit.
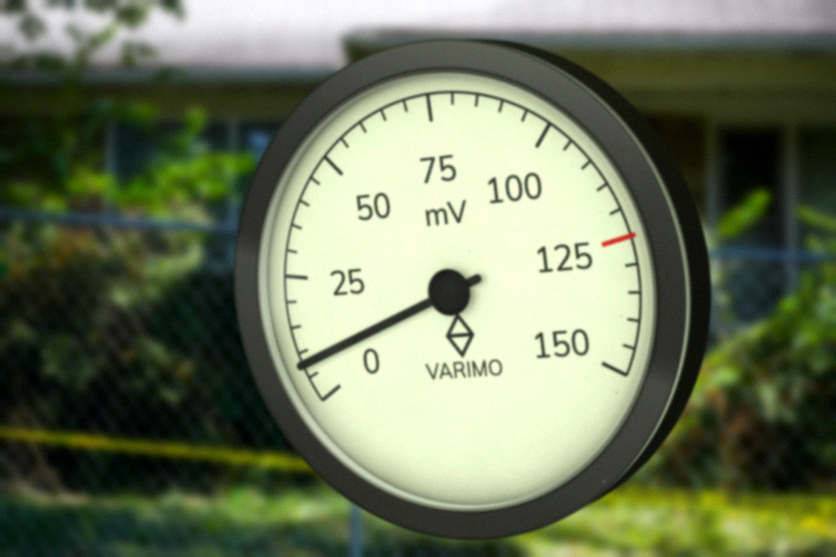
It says 7.5; mV
